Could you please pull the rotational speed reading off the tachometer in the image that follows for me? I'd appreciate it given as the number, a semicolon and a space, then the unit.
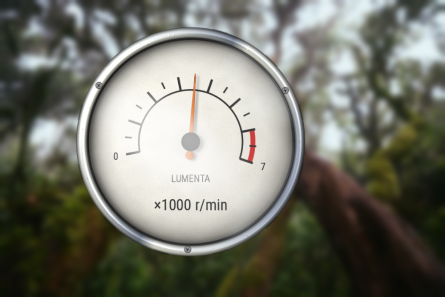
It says 3500; rpm
